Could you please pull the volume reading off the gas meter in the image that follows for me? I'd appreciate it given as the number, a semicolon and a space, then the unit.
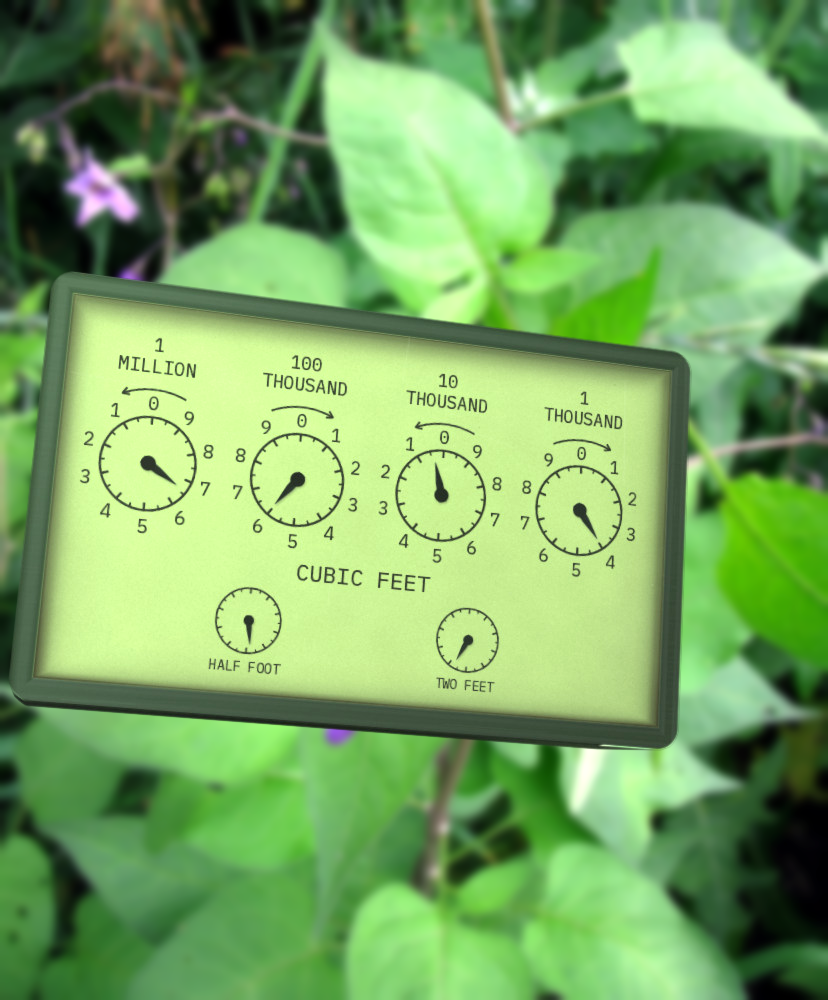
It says 660400; ft³
